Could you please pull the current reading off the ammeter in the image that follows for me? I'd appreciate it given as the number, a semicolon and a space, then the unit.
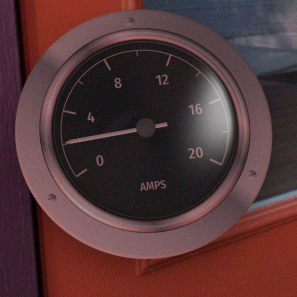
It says 2; A
